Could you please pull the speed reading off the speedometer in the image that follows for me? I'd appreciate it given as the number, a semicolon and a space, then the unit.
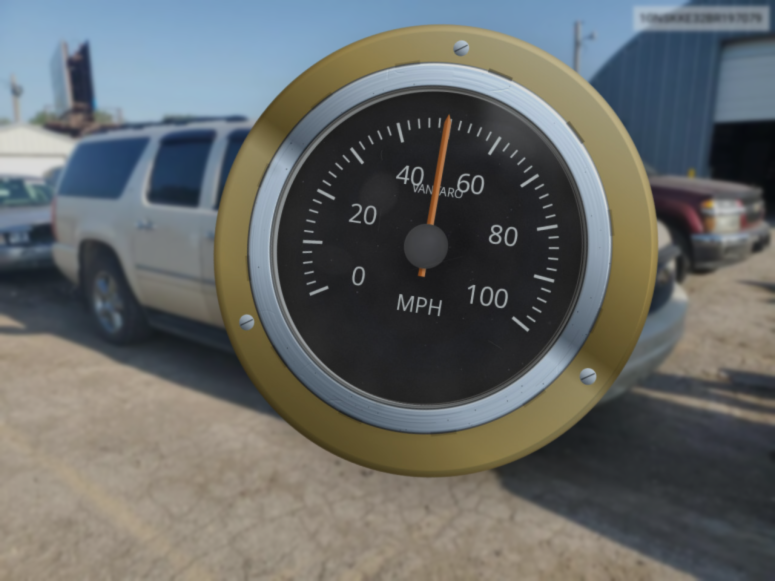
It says 50; mph
